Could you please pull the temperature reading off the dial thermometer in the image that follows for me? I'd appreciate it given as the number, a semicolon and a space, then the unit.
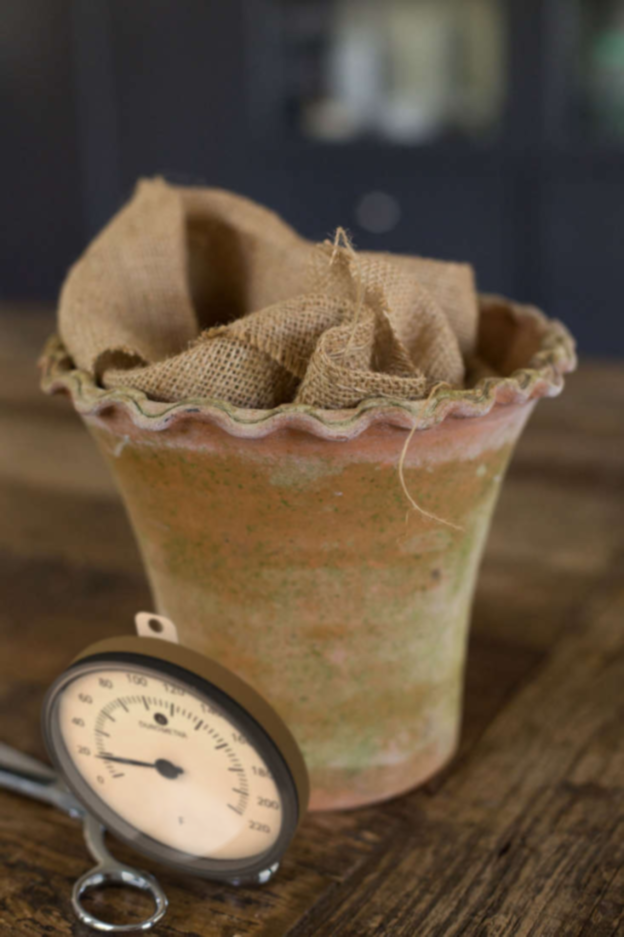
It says 20; °F
